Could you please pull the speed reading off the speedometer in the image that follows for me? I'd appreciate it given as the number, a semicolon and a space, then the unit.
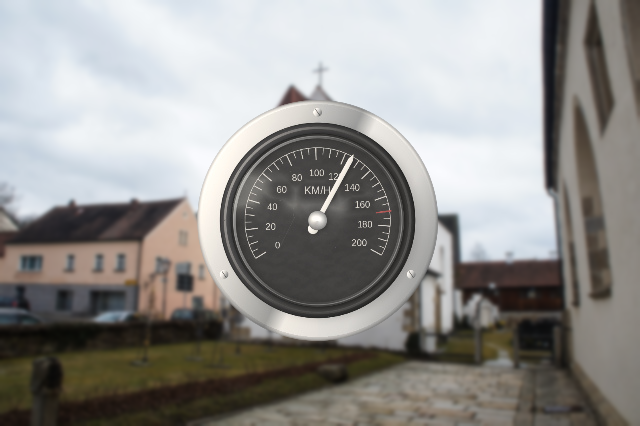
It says 125; km/h
